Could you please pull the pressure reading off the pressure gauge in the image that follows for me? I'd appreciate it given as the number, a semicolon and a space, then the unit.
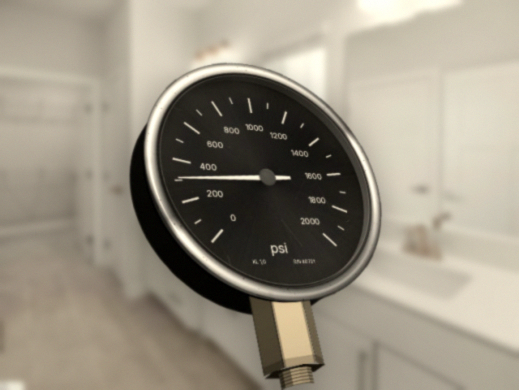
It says 300; psi
